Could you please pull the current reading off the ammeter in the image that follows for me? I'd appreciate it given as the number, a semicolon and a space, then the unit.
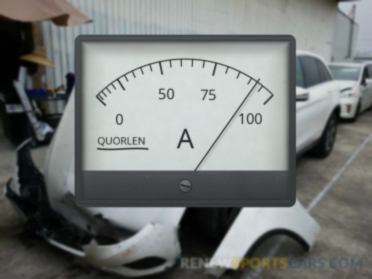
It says 92.5; A
